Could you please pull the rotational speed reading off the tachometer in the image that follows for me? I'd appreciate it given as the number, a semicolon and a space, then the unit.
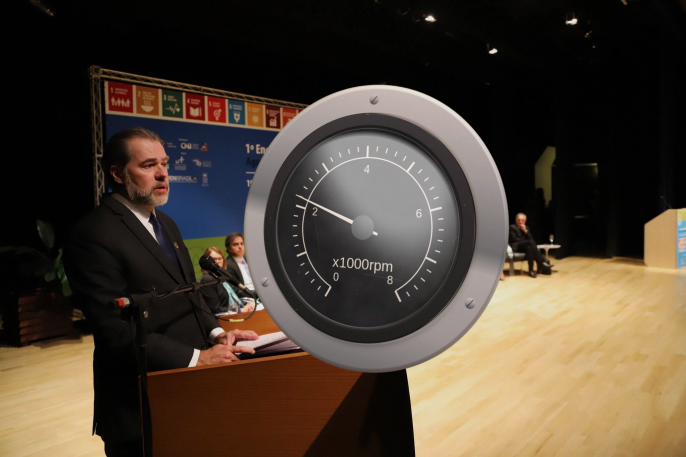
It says 2200; rpm
